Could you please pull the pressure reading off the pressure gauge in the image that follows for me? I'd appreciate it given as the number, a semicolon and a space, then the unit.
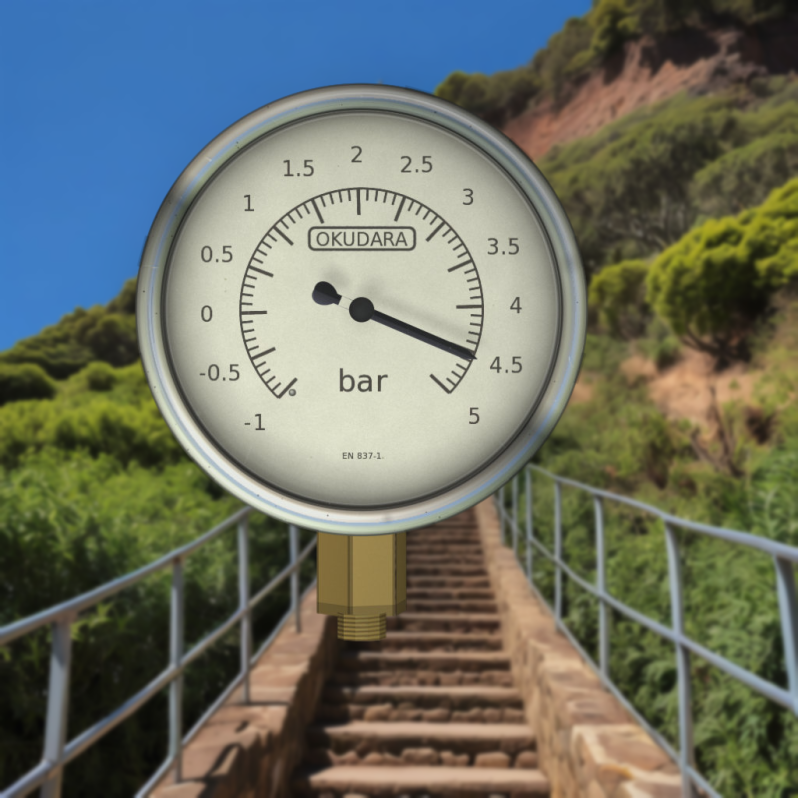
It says 4.55; bar
